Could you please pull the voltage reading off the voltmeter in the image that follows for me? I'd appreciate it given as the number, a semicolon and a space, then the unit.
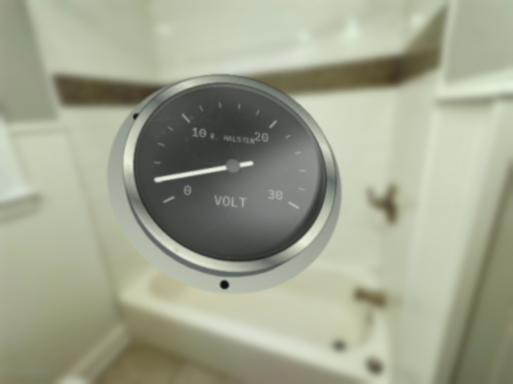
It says 2; V
